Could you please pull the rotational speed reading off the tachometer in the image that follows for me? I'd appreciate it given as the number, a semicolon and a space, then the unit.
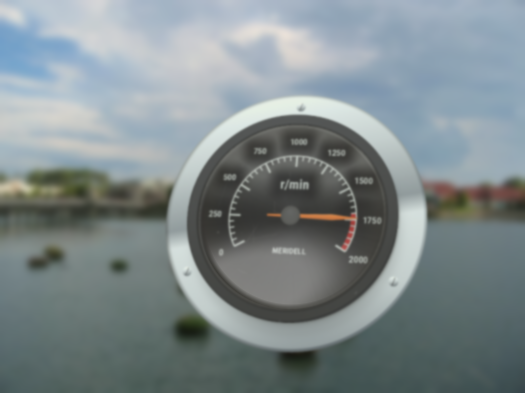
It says 1750; rpm
